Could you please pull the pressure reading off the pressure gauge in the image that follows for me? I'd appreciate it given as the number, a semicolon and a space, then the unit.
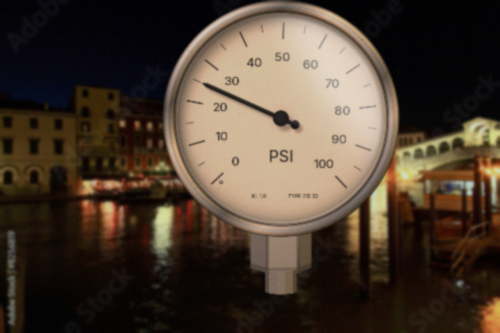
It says 25; psi
